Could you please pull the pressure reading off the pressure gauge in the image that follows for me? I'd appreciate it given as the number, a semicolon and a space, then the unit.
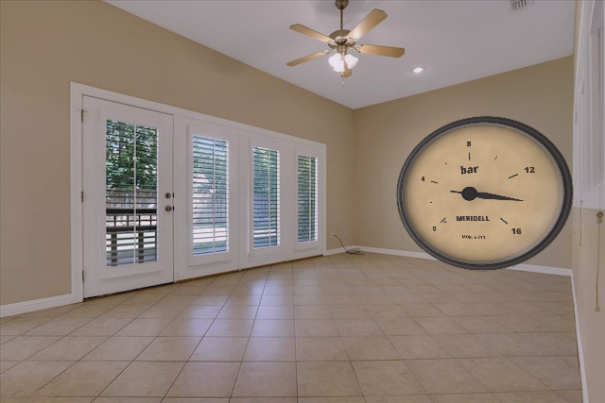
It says 14; bar
